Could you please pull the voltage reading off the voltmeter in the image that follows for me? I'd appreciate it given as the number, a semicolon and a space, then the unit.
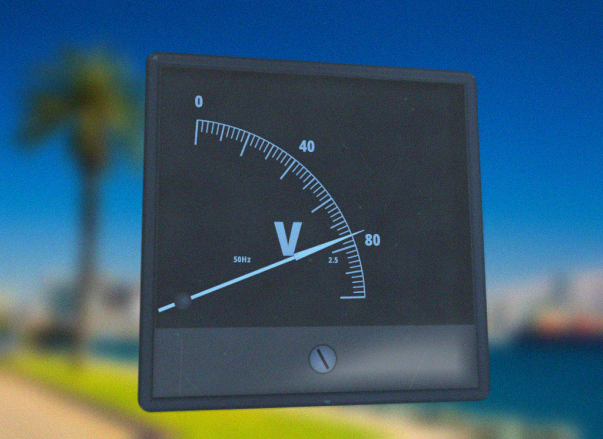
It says 76; V
